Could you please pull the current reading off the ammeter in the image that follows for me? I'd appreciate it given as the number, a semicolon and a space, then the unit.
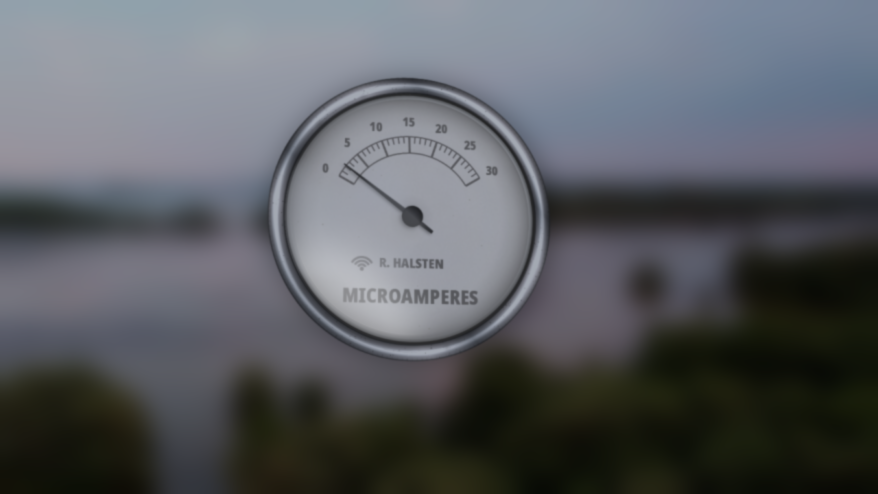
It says 2; µA
